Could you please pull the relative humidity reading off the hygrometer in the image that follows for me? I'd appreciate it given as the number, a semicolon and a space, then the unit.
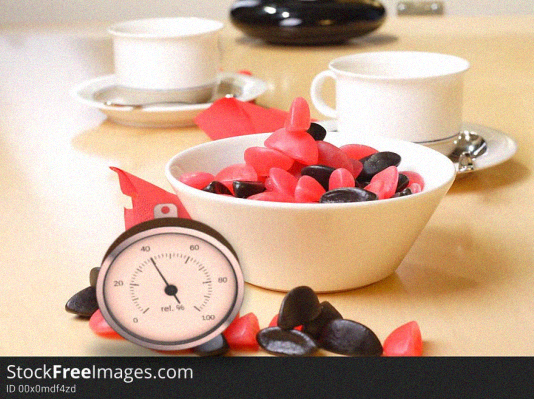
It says 40; %
